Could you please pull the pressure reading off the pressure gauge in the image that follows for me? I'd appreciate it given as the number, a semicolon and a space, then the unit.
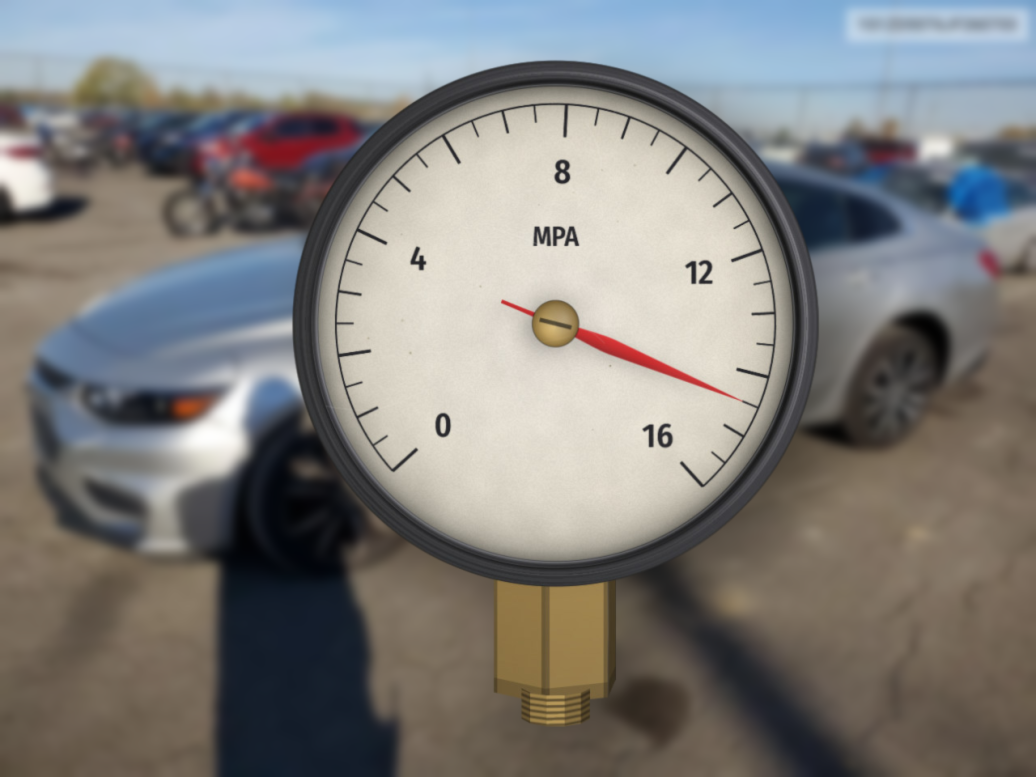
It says 14.5; MPa
